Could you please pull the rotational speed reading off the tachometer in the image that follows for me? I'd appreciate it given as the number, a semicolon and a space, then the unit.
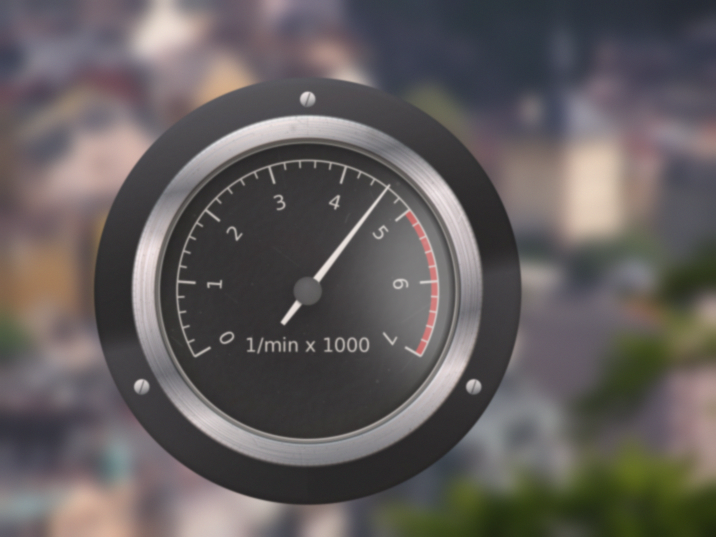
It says 4600; rpm
